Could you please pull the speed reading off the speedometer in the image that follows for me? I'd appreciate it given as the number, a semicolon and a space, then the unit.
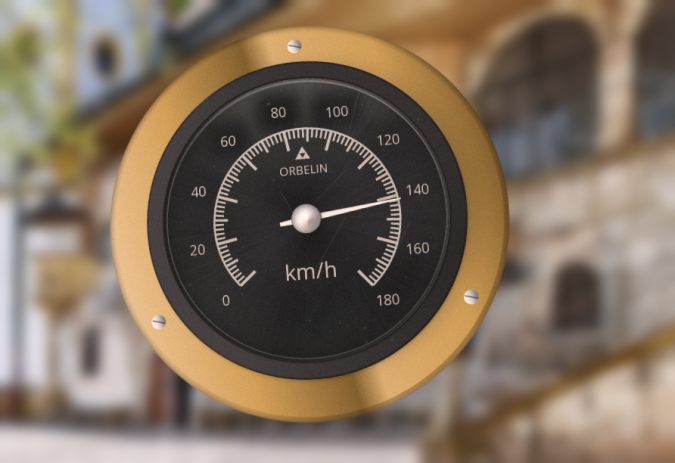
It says 142; km/h
